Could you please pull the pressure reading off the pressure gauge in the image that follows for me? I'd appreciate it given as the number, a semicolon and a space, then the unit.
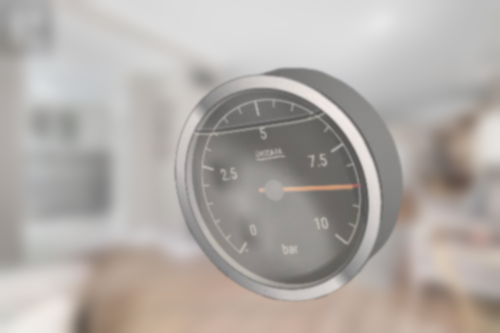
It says 8.5; bar
